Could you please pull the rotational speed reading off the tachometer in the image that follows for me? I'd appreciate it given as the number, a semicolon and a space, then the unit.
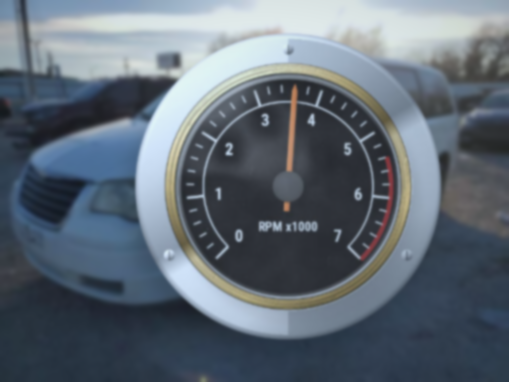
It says 3600; rpm
